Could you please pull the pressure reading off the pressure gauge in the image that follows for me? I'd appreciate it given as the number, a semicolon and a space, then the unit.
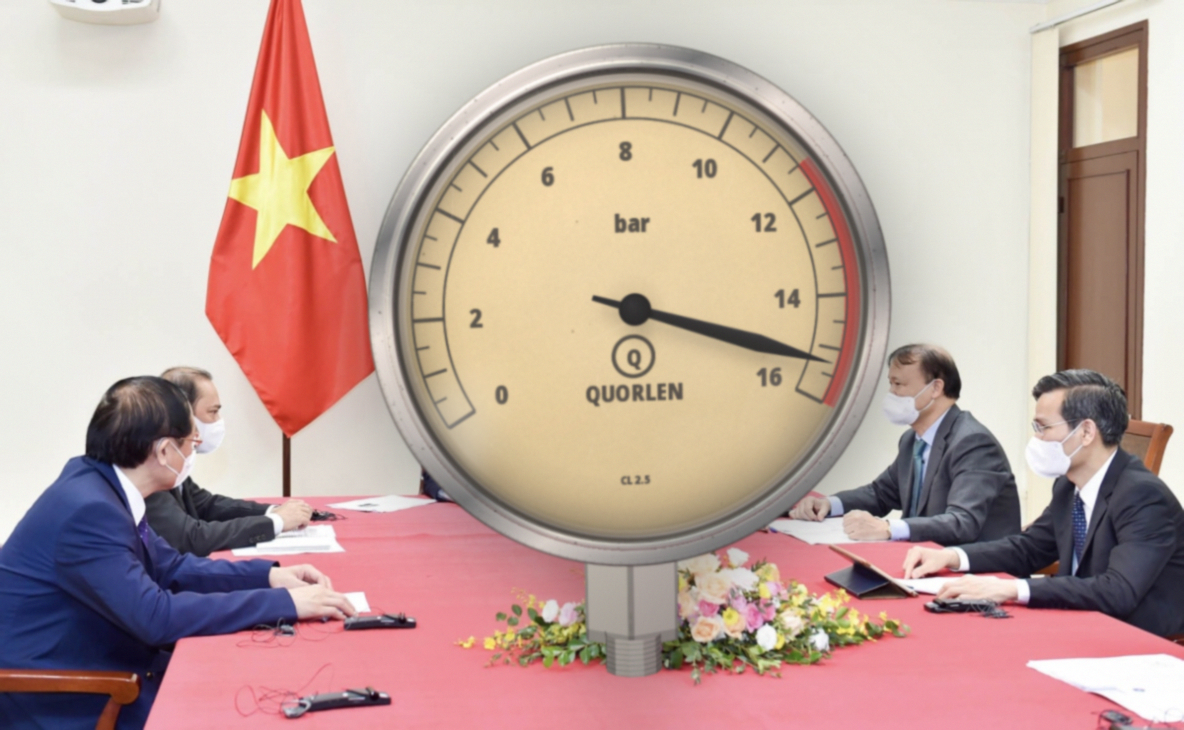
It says 15.25; bar
